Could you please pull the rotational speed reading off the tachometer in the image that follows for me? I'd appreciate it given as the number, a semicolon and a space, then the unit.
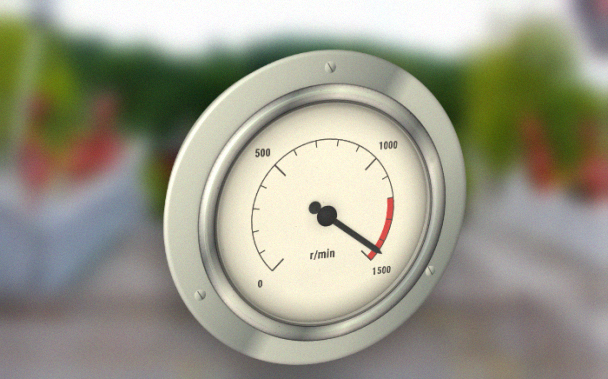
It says 1450; rpm
